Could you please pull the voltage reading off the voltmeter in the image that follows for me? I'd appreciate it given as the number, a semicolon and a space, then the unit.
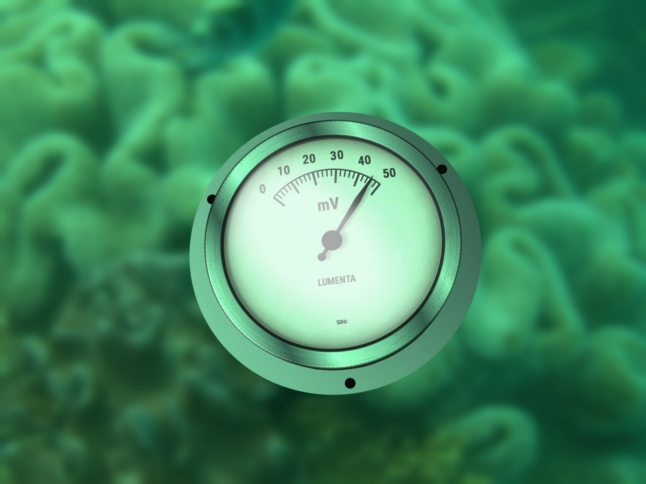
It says 46; mV
